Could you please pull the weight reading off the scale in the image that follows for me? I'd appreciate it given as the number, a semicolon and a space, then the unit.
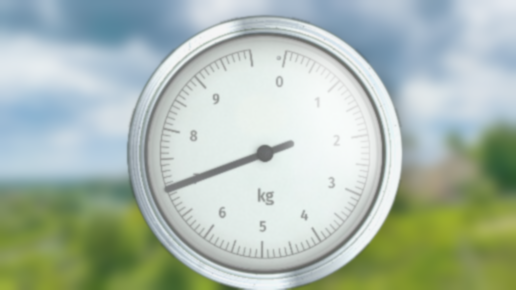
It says 7; kg
